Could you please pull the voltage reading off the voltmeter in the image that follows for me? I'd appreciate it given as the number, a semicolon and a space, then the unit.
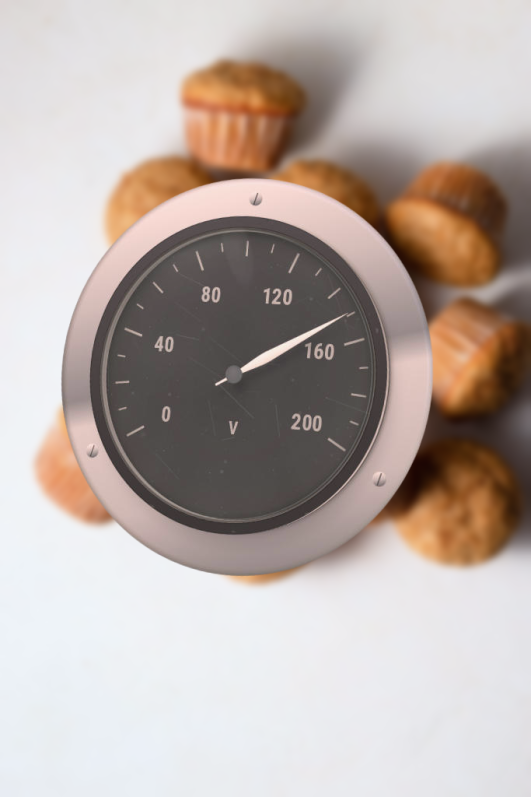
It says 150; V
